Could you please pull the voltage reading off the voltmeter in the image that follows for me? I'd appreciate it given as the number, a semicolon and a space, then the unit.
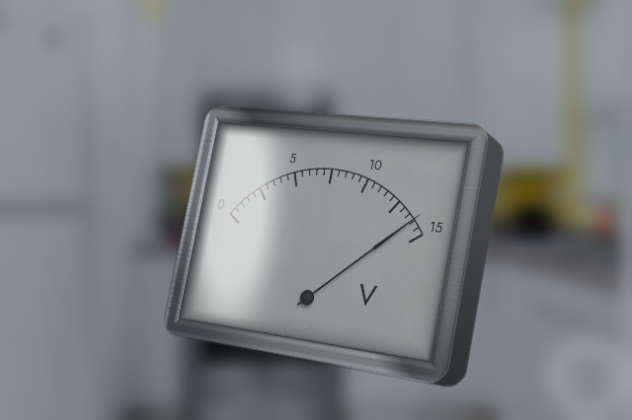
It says 14; V
